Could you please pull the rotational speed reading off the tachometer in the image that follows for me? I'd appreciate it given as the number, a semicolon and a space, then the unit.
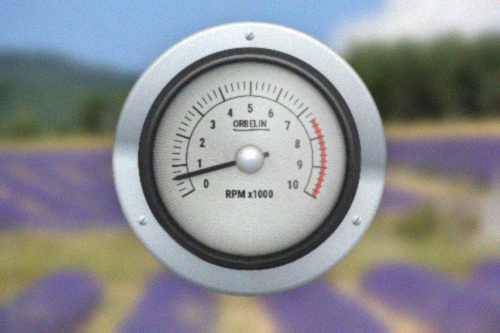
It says 600; rpm
